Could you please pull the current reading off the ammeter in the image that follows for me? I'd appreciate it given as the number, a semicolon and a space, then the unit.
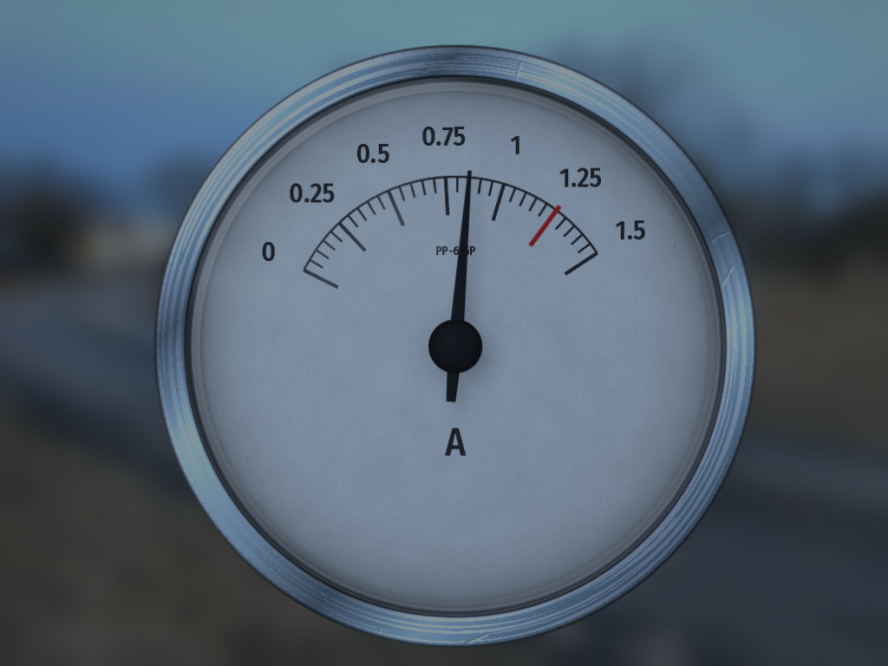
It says 0.85; A
